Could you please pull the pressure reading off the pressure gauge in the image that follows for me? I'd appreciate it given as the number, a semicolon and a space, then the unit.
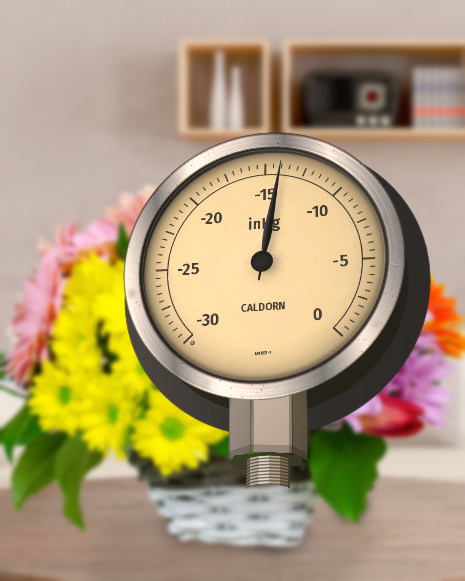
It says -14; inHg
